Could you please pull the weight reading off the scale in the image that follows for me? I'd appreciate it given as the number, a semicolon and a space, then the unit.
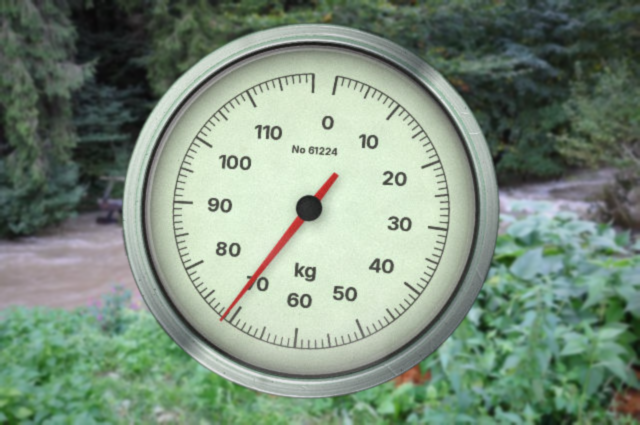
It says 71; kg
